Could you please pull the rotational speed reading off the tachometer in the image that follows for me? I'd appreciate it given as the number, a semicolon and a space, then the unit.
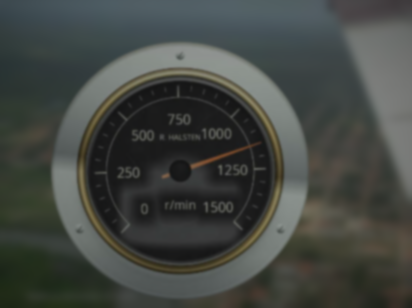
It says 1150; rpm
